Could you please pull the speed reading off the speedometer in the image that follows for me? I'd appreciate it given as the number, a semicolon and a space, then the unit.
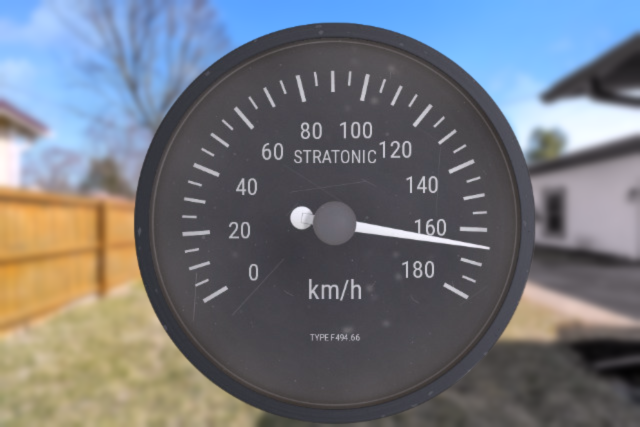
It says 165; km/h
